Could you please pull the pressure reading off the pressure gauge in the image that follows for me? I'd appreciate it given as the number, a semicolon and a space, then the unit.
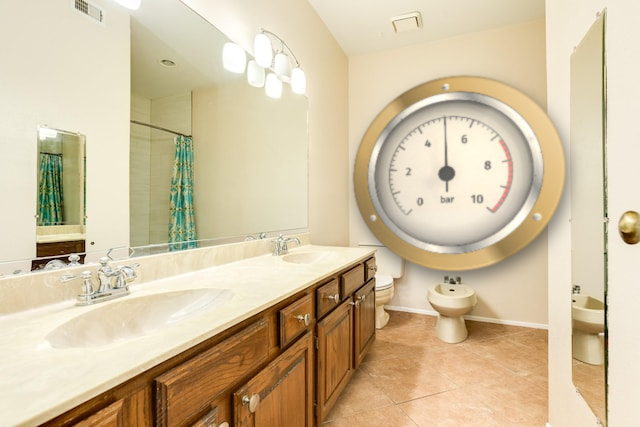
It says 5; bar
